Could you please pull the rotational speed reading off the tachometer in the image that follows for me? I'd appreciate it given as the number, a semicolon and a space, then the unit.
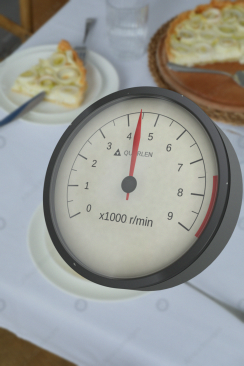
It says 4500; rpm
